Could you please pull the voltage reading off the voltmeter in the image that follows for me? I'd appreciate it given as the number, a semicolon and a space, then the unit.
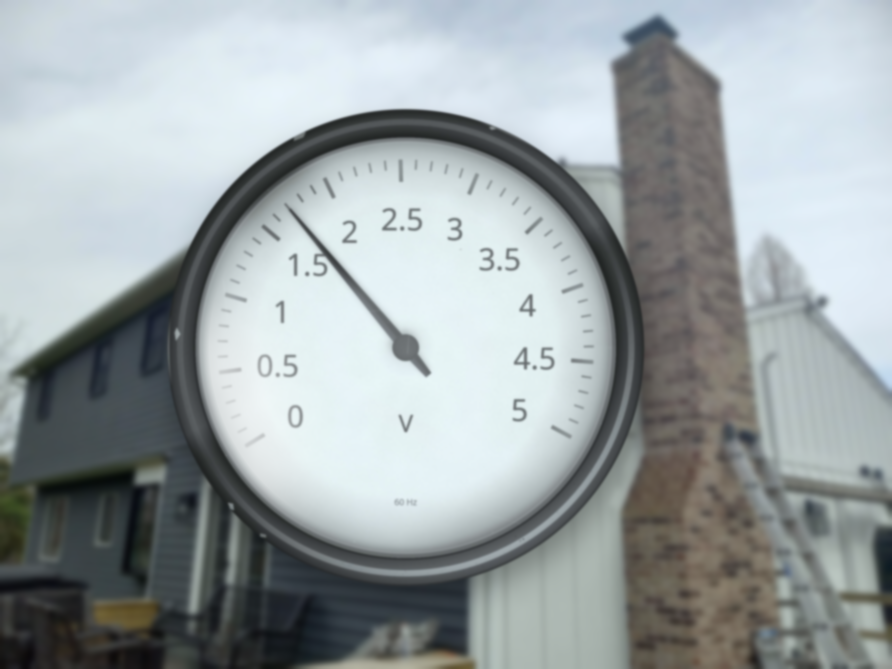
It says 1.7; V
